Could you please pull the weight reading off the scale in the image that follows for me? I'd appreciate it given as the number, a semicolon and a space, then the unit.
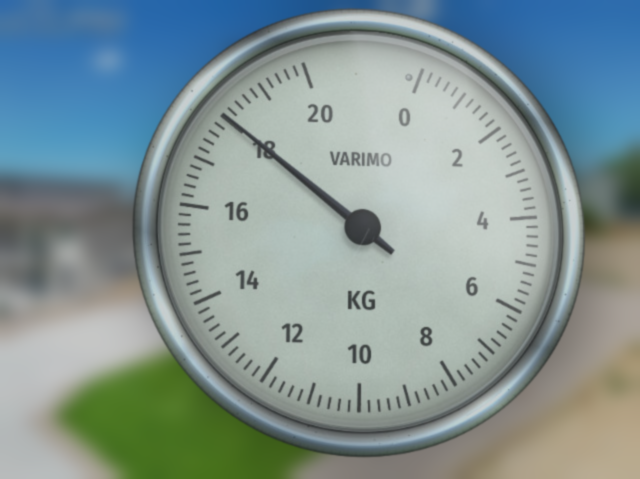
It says 18; kg
